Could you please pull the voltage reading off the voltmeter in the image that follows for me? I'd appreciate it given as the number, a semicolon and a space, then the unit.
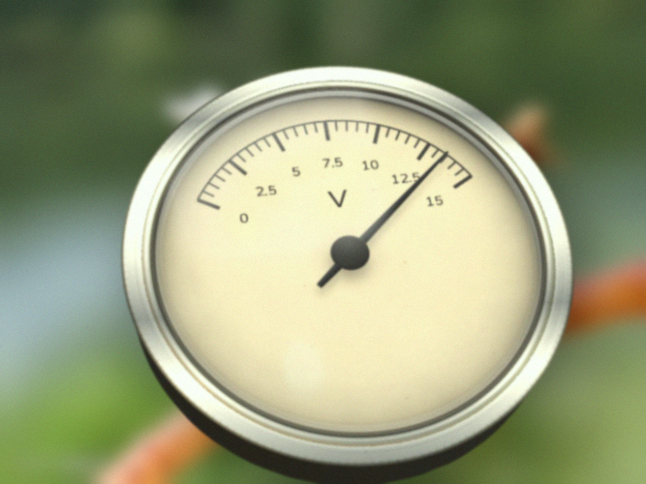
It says 13.5; V
